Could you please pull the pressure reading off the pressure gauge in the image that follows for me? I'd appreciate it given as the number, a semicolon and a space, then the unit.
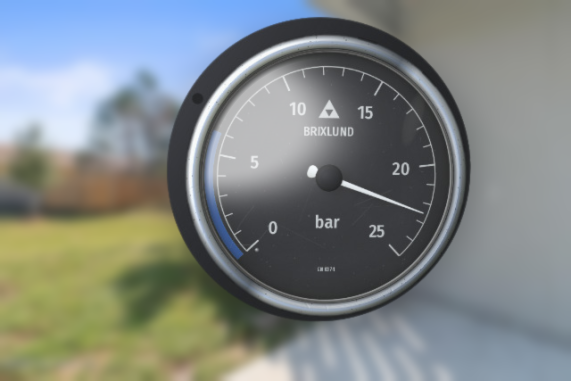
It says 22.5; bar
